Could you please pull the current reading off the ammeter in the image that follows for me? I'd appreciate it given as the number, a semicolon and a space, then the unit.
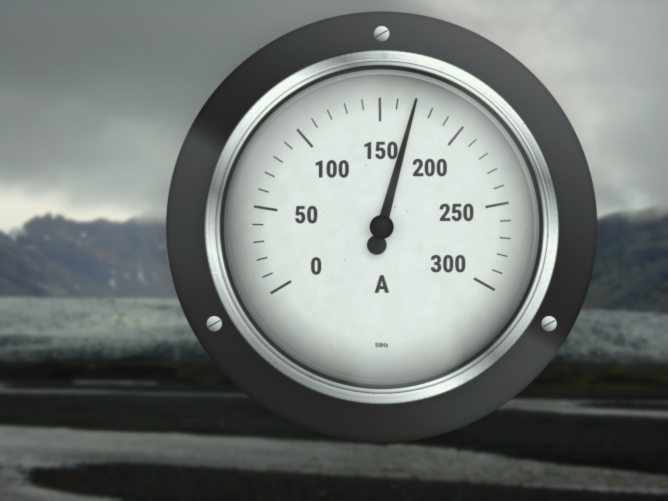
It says 170; A
